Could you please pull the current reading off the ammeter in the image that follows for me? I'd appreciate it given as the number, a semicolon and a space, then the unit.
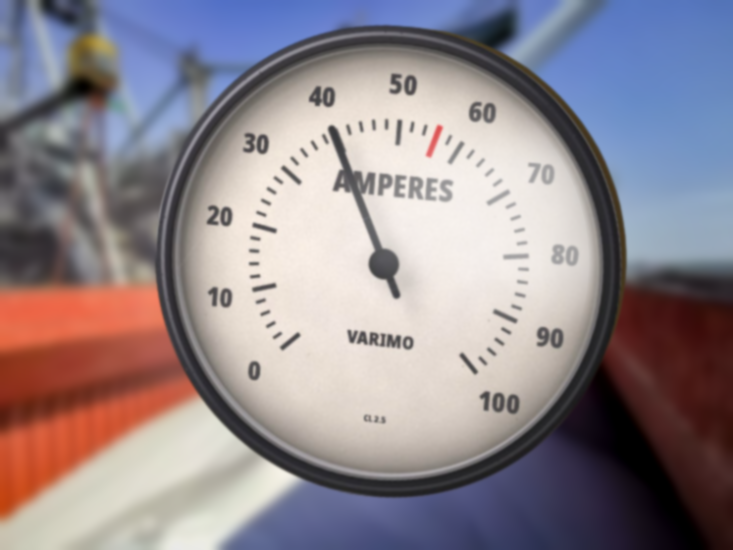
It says 40; A
